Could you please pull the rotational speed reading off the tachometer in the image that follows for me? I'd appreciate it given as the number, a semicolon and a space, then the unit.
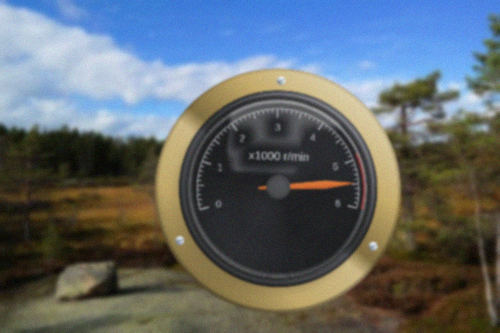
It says 5500; rpm
